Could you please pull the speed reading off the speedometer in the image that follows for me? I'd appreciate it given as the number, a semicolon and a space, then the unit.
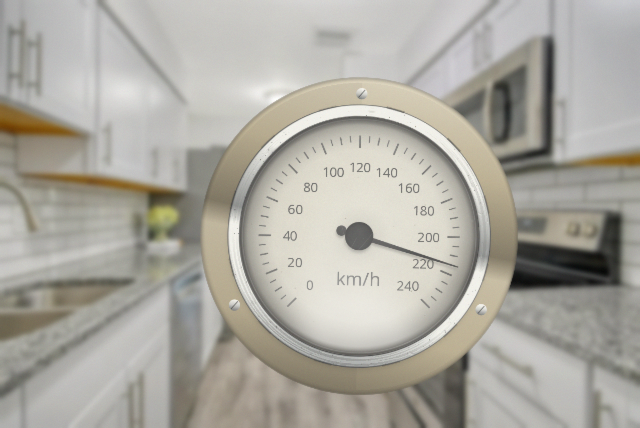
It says 215; km/h
